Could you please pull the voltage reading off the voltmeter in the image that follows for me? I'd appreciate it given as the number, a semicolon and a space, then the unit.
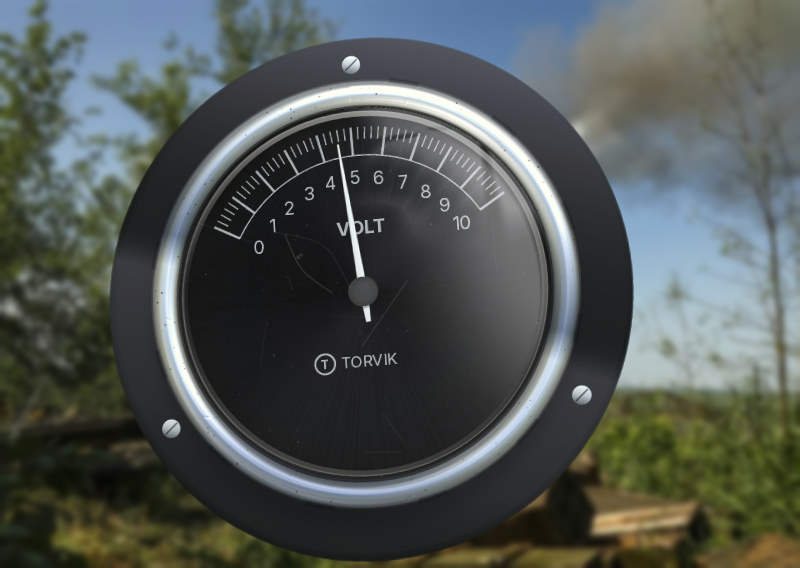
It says 4.6; V
